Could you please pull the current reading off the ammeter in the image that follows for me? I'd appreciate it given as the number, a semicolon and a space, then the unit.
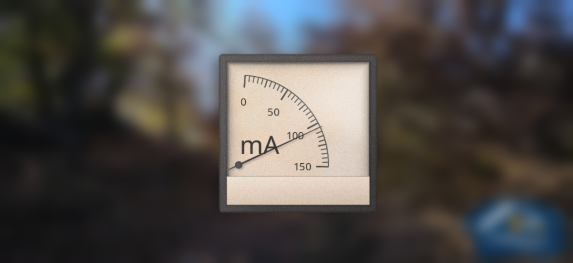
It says 105; mA
